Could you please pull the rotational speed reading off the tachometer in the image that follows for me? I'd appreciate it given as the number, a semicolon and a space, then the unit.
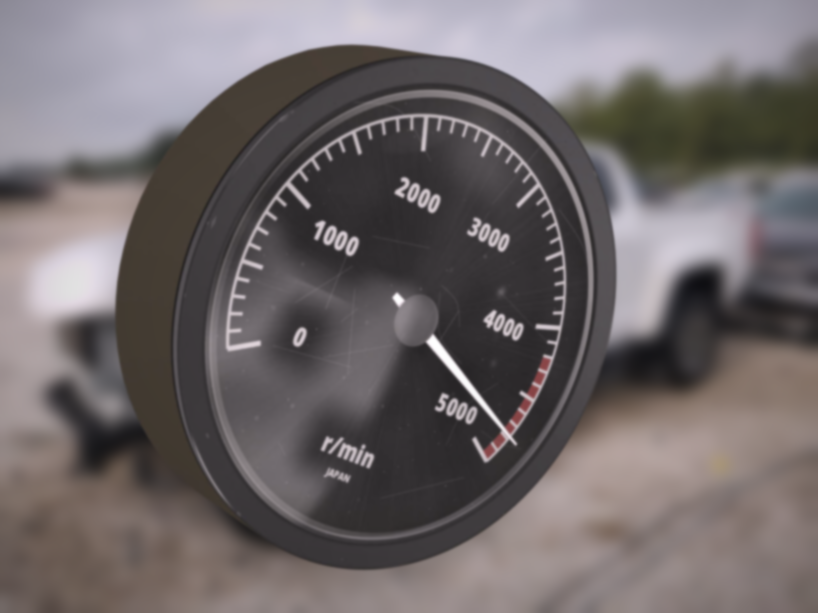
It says 4800; rpm
